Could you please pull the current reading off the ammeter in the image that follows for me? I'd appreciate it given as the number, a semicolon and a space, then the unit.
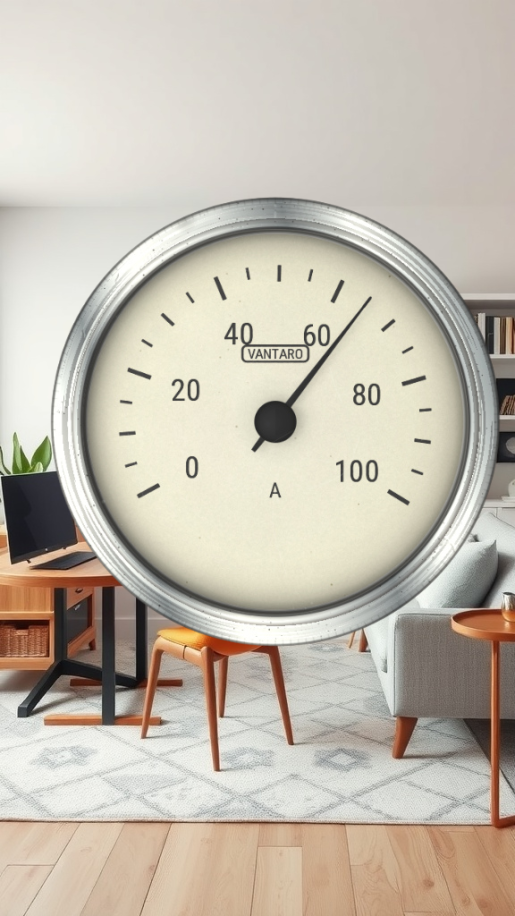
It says 65; A
